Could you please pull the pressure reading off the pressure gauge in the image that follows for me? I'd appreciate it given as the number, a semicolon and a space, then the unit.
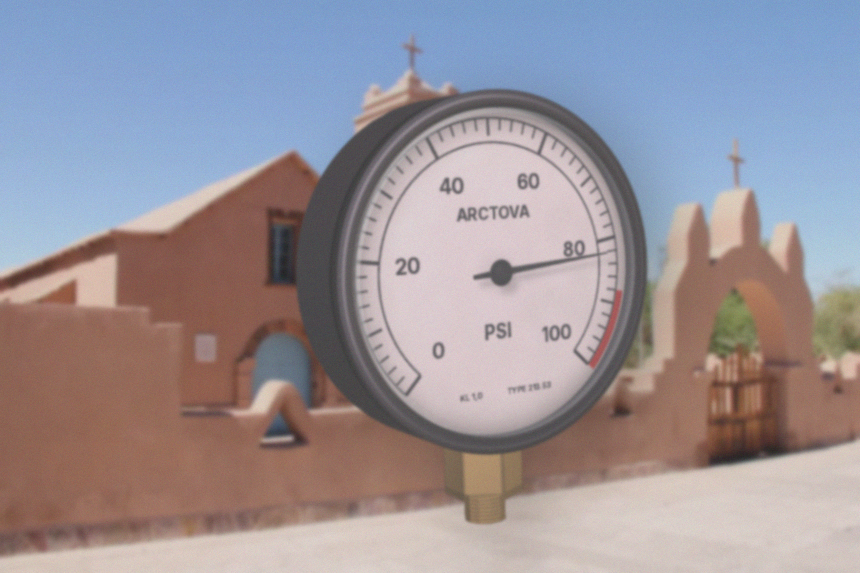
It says 82; psi
